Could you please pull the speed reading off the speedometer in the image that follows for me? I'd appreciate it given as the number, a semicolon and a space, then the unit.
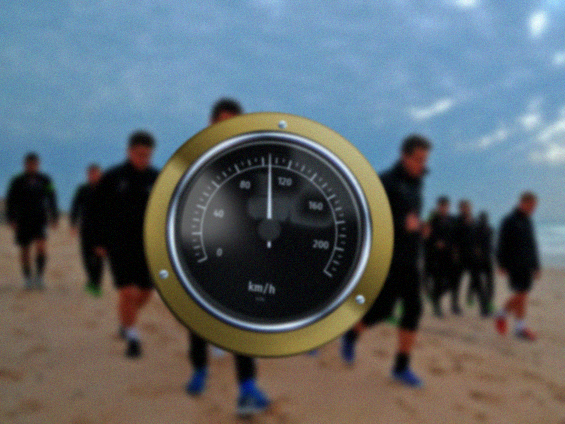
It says 105; km/h
